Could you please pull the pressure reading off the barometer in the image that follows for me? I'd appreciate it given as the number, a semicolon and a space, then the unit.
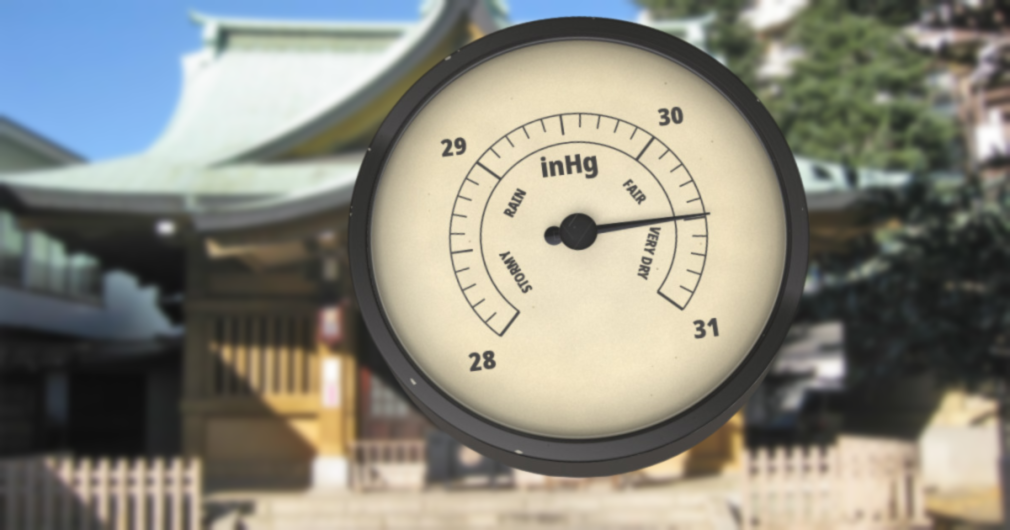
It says 30.5; inHg
